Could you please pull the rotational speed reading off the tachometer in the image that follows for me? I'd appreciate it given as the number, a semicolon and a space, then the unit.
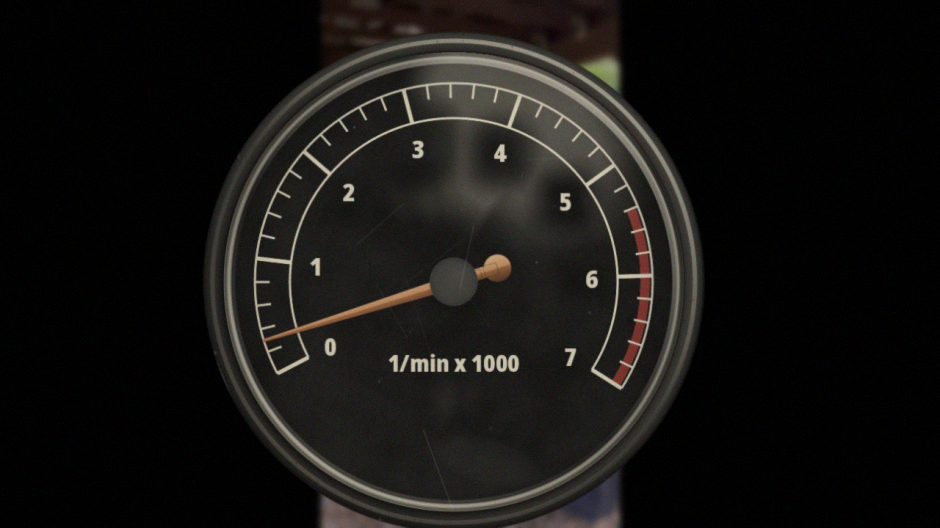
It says 300; rpm
